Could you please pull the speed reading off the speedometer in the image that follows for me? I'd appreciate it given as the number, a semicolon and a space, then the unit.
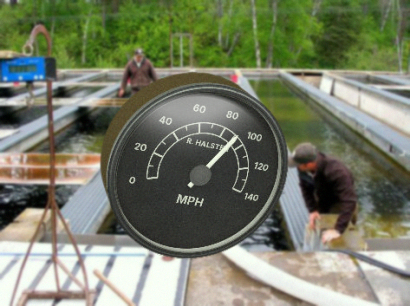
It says 90; mph
